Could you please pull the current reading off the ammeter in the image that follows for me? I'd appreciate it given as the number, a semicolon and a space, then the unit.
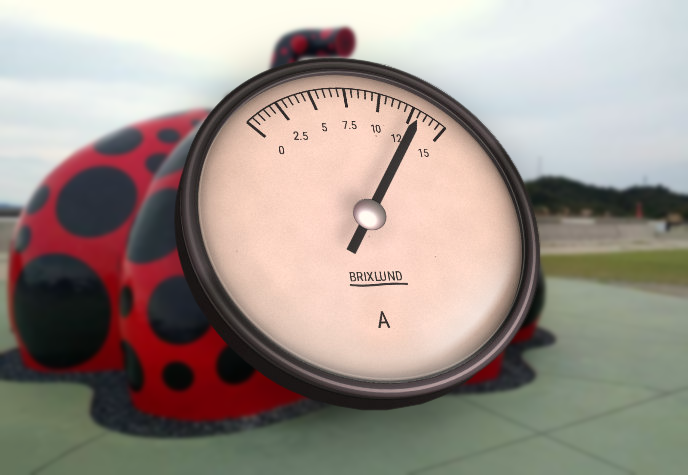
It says 13; A
